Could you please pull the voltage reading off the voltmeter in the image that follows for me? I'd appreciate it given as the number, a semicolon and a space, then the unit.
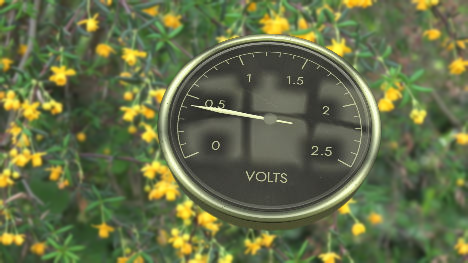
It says 0.4; V
